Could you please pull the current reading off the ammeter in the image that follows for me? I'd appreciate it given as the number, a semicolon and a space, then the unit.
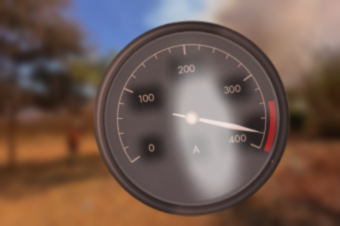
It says 380; A
